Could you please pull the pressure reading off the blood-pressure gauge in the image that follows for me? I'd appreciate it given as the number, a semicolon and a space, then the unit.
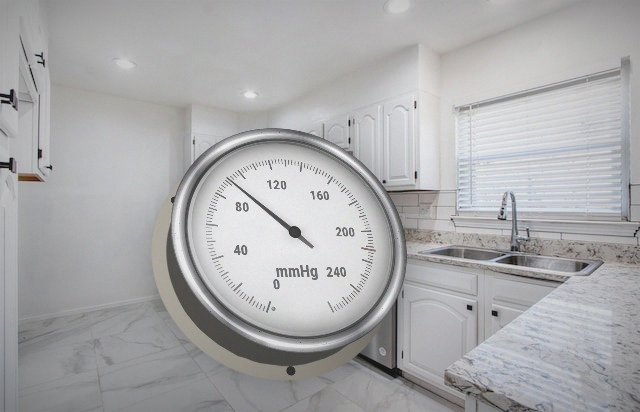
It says 90; mmHg
